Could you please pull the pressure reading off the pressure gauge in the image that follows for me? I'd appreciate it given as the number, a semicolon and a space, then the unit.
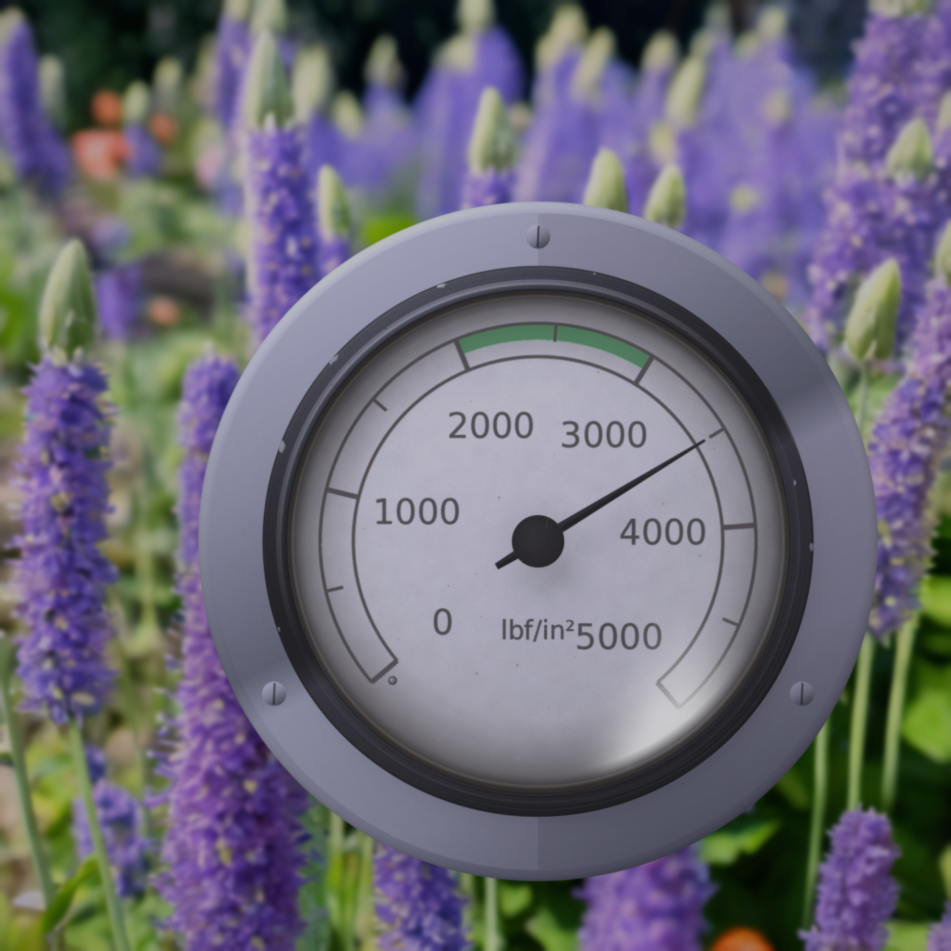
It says 3500; psi
